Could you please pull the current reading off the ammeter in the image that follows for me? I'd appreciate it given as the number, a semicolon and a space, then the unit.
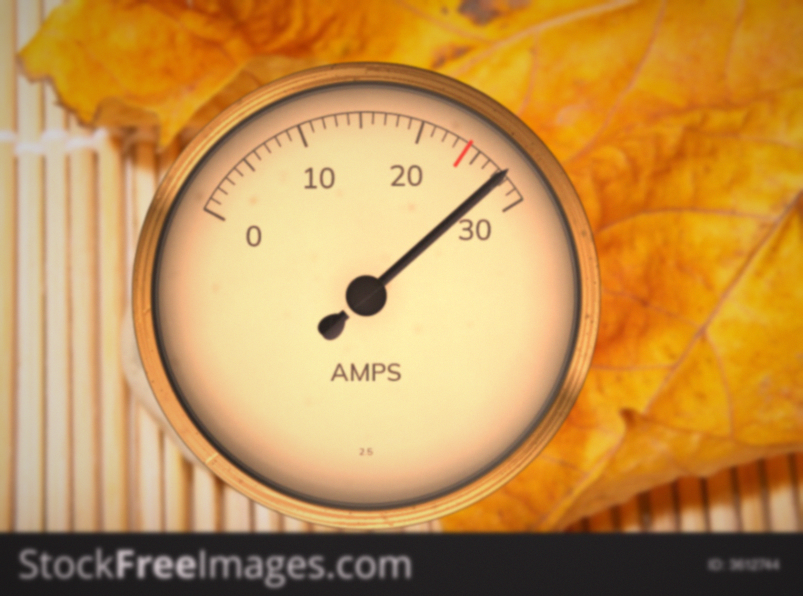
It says 27.5; A
